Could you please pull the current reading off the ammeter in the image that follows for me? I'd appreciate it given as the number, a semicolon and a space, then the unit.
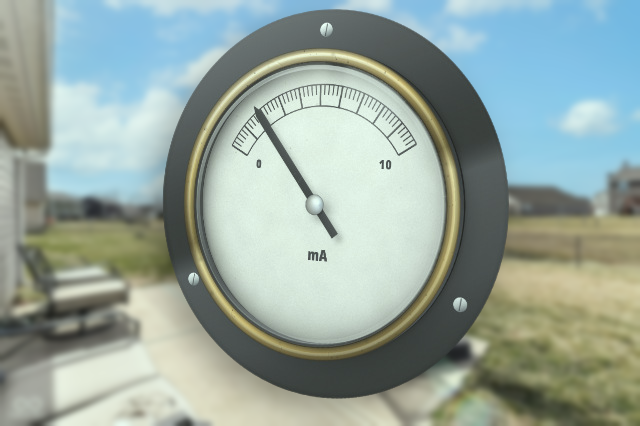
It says 2; mA
